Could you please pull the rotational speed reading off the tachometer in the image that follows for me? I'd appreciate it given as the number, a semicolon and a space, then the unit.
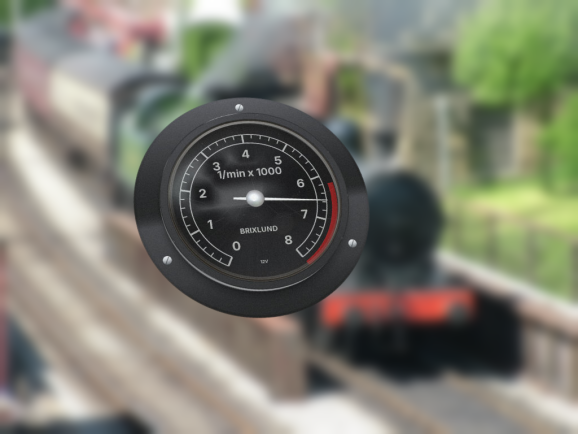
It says 6600; rpm
